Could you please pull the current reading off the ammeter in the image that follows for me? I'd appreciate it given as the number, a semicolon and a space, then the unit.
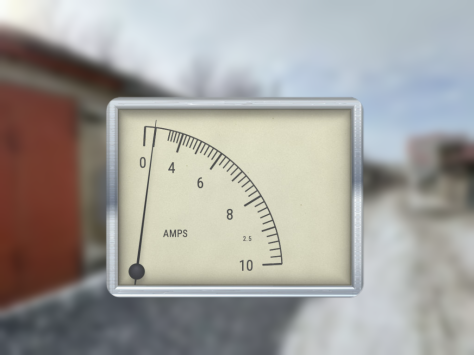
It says 2; A
